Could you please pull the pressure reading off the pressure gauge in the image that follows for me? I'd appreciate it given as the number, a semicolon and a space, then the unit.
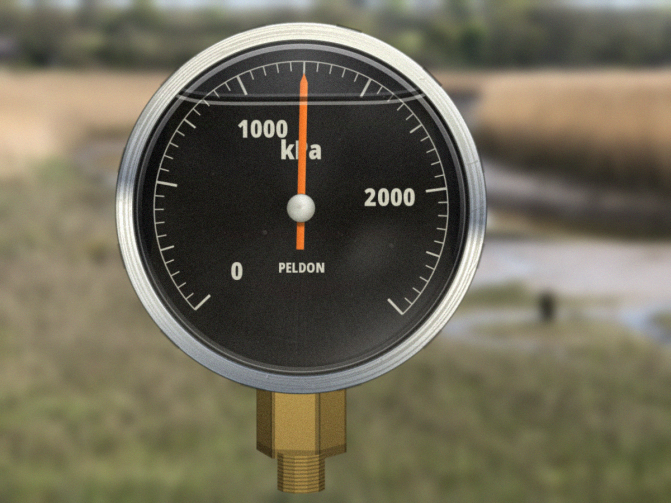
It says 1250; kPa
